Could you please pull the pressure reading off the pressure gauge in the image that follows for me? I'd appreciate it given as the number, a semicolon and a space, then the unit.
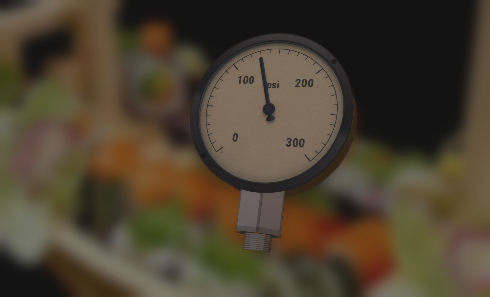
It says 130; psi
